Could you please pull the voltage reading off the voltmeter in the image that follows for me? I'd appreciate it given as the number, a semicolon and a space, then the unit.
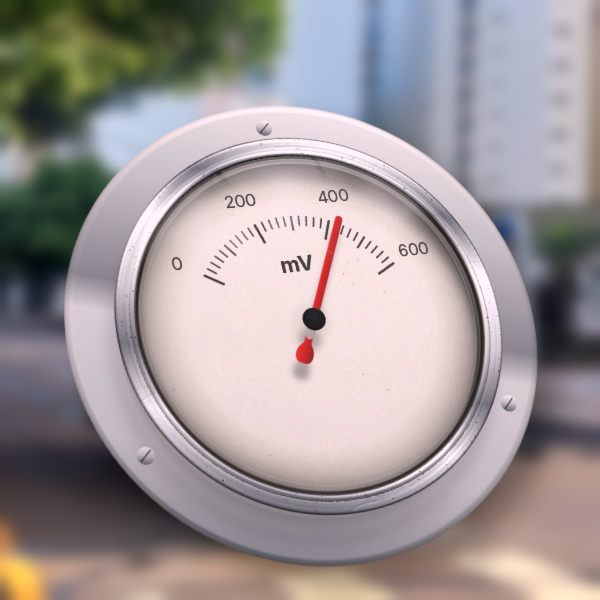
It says 420; mV
